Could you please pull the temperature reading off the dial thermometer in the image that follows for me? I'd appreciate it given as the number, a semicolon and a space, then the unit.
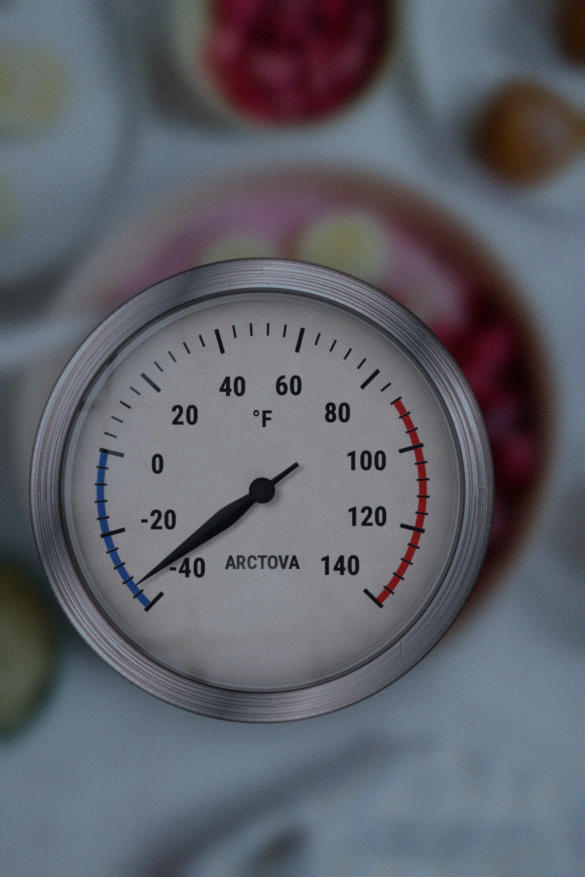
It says -34; °F
